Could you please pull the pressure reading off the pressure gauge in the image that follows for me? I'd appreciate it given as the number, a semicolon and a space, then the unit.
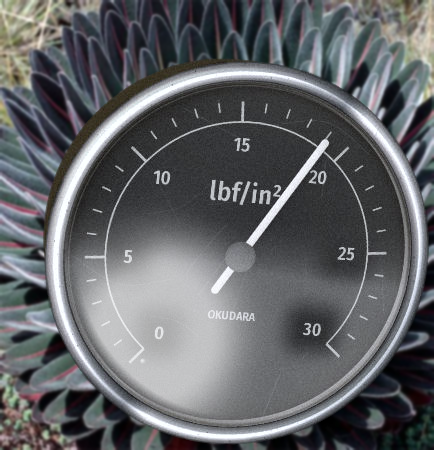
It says 19; psi
